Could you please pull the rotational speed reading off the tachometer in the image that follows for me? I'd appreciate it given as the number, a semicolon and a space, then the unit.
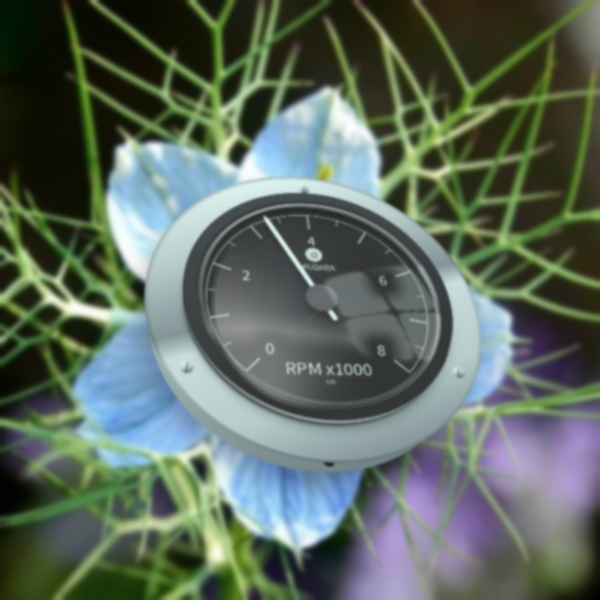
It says 3250; rpm
